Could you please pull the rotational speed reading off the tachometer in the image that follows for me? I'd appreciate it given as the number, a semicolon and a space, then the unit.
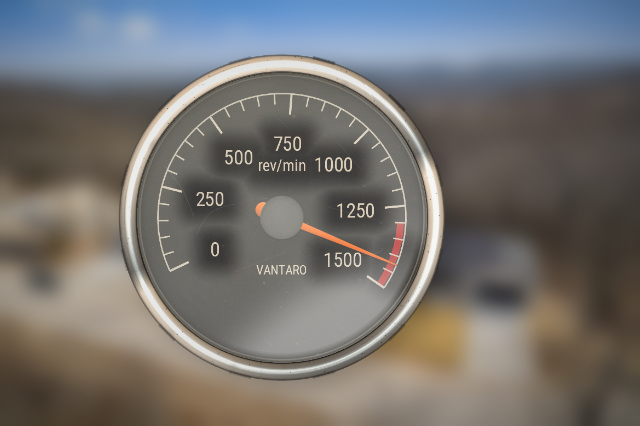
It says 1425; rpm
